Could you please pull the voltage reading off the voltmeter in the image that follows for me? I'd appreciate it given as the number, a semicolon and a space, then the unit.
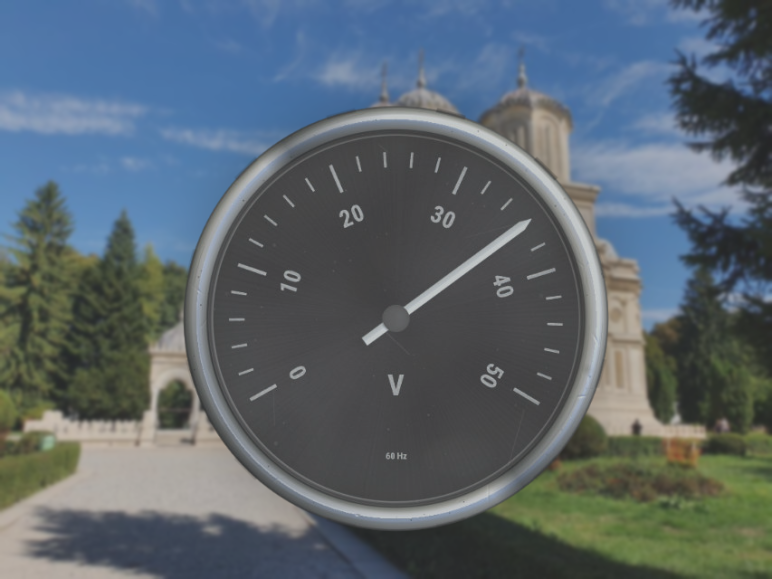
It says 36; V
